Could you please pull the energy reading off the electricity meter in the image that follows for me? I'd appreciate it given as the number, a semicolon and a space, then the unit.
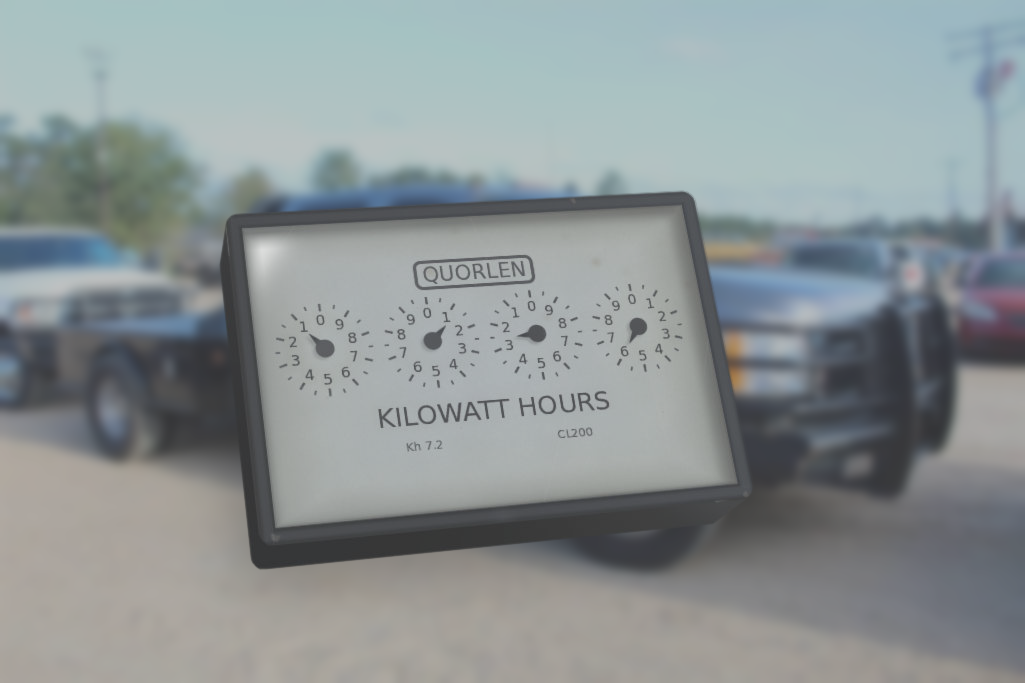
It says 1126; kWh
